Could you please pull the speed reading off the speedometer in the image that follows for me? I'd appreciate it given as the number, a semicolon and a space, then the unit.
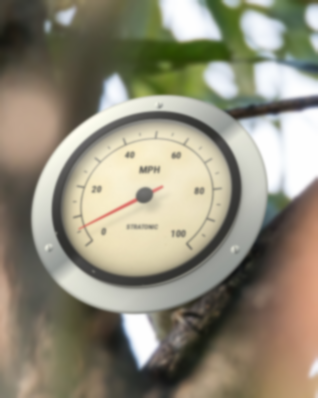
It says 5; mph
